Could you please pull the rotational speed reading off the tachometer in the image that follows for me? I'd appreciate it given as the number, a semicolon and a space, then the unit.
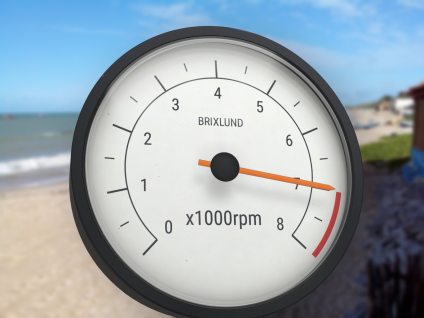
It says 7000; rpm
